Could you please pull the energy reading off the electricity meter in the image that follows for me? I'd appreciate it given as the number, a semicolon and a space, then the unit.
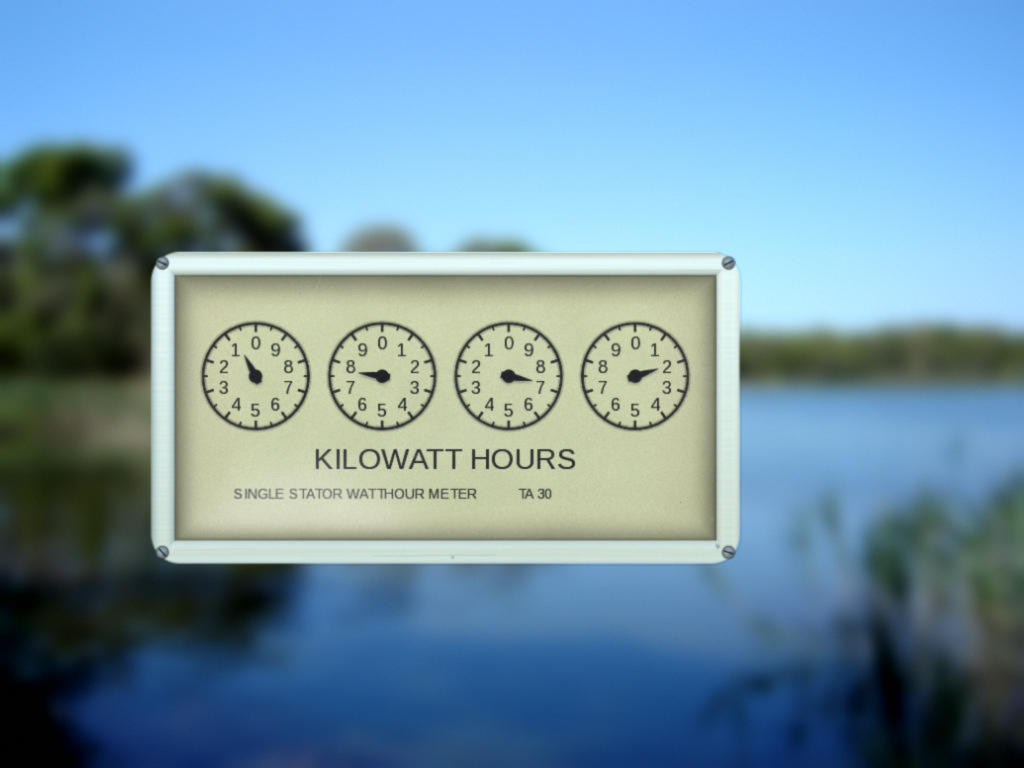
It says 772; kWh
